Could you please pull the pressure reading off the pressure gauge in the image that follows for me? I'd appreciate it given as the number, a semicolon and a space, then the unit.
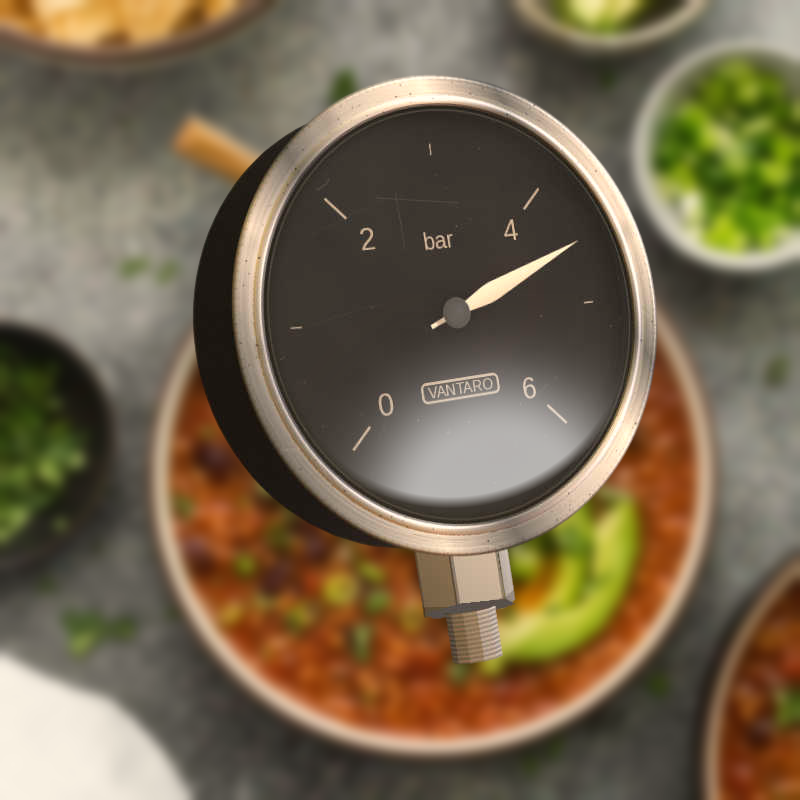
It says 4.5; bar
